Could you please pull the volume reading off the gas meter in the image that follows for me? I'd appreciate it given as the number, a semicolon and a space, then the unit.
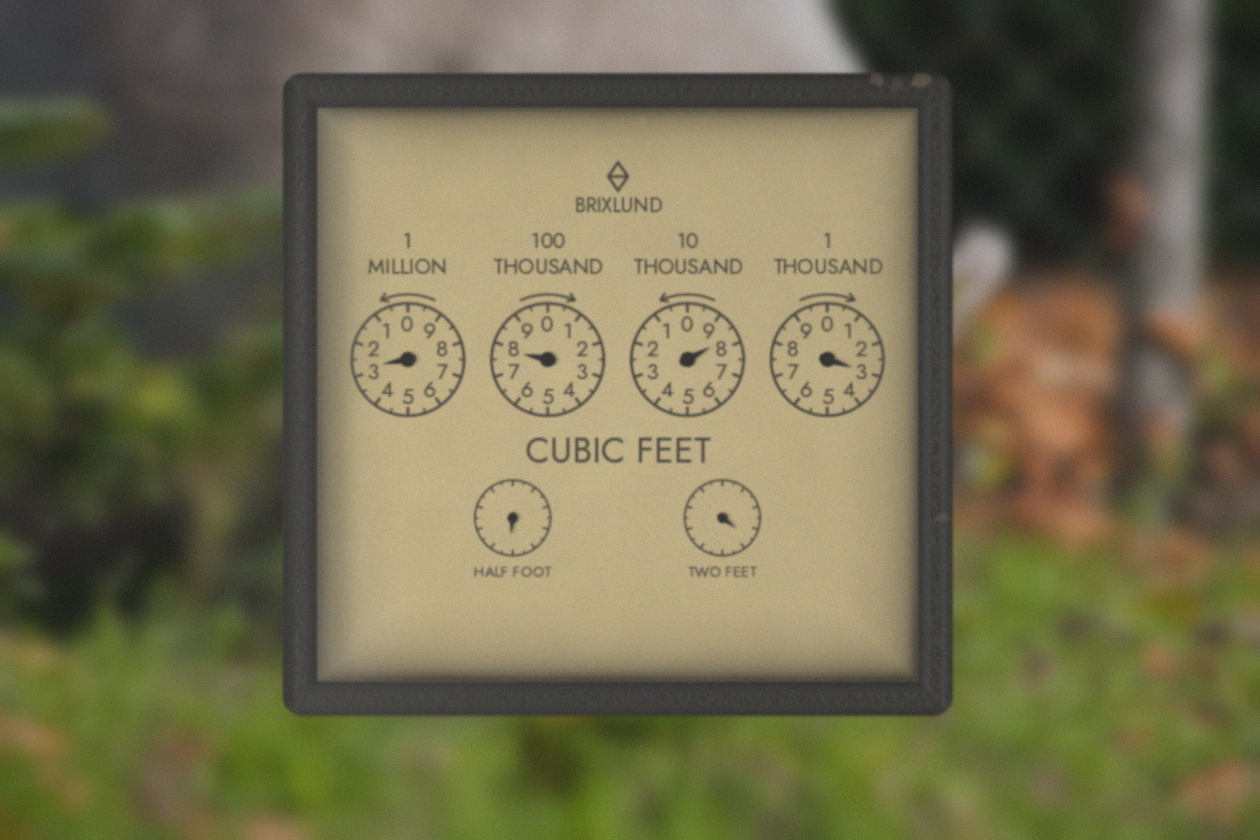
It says 278300; ft³
